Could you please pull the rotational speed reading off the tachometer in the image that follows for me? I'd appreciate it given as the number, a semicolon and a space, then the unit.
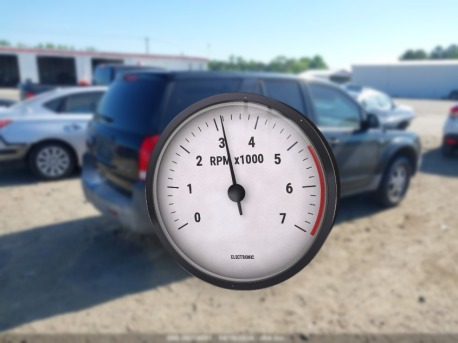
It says 3200; rpm
